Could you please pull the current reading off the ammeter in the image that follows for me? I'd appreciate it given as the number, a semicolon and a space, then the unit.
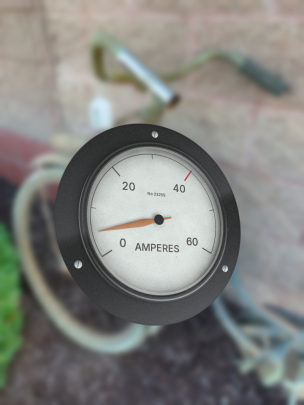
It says 5; A
